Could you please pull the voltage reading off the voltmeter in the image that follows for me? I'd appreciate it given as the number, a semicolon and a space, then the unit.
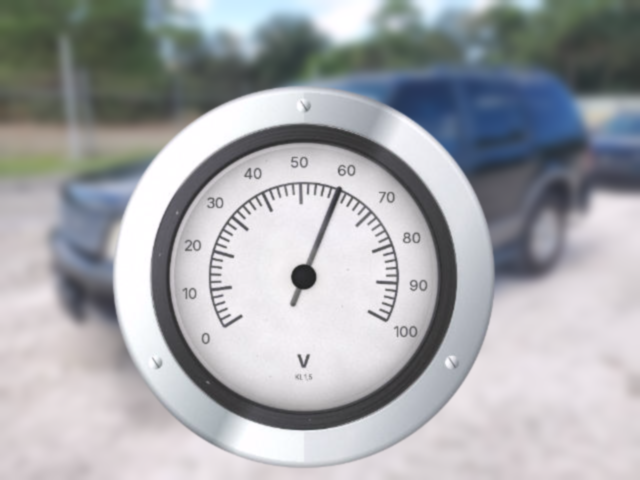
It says 60; V
